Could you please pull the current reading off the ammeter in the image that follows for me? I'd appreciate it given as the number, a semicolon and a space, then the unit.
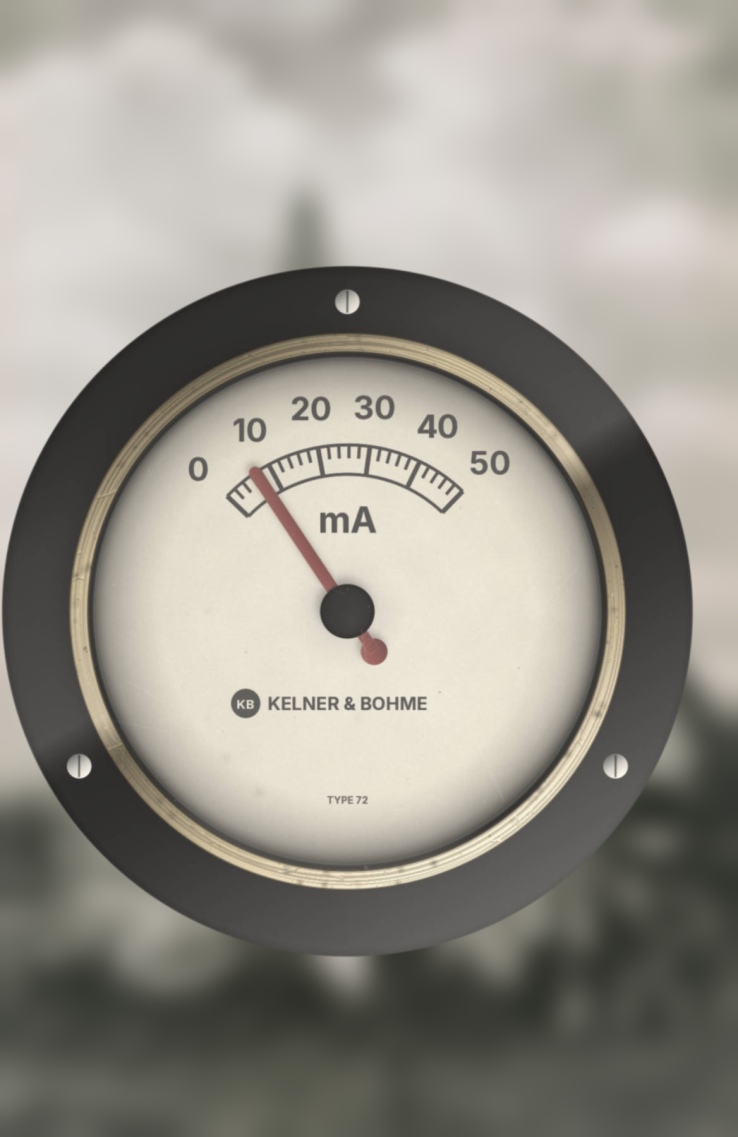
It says 7; mA
